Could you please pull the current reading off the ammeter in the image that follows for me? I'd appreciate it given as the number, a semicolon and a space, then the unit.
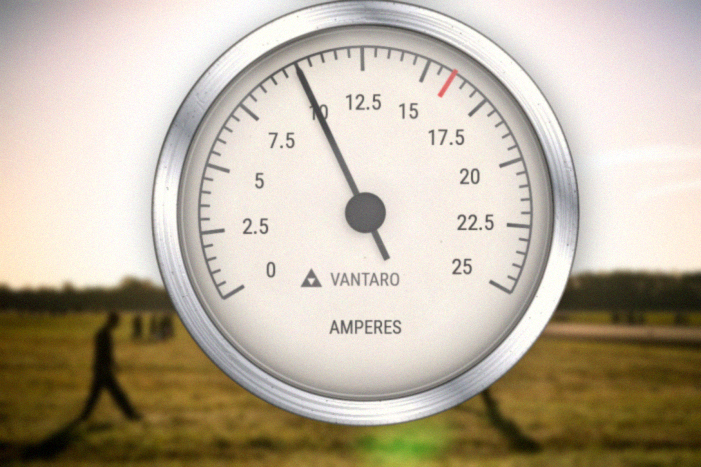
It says 10; A
